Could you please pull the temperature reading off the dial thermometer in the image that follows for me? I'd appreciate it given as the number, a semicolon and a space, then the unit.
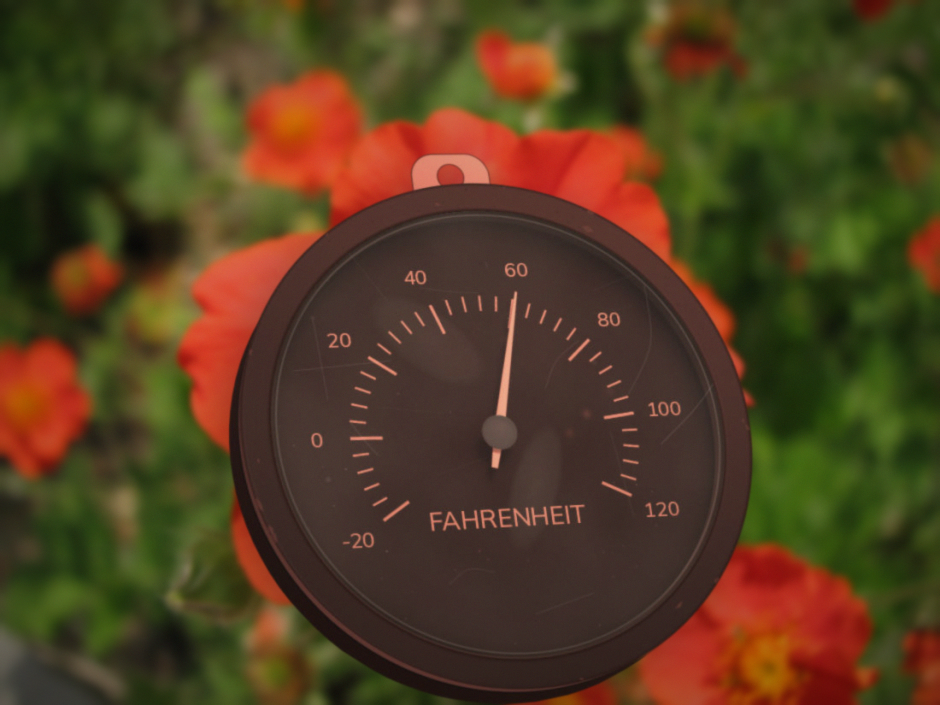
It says 60; °F
